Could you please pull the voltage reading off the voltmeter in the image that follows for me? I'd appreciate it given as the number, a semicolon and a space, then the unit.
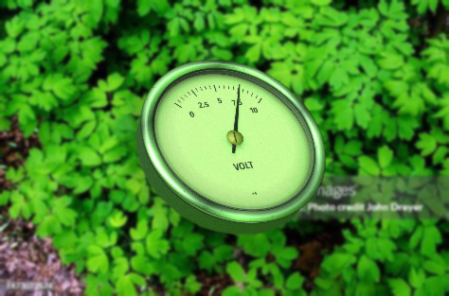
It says 7.5; V
